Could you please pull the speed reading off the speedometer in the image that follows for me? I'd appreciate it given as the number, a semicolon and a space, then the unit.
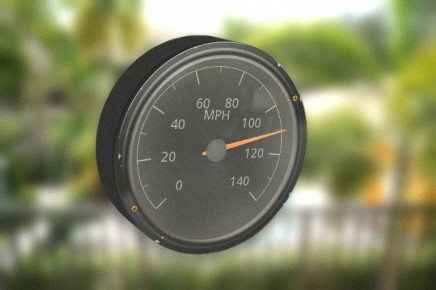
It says 110; mph
